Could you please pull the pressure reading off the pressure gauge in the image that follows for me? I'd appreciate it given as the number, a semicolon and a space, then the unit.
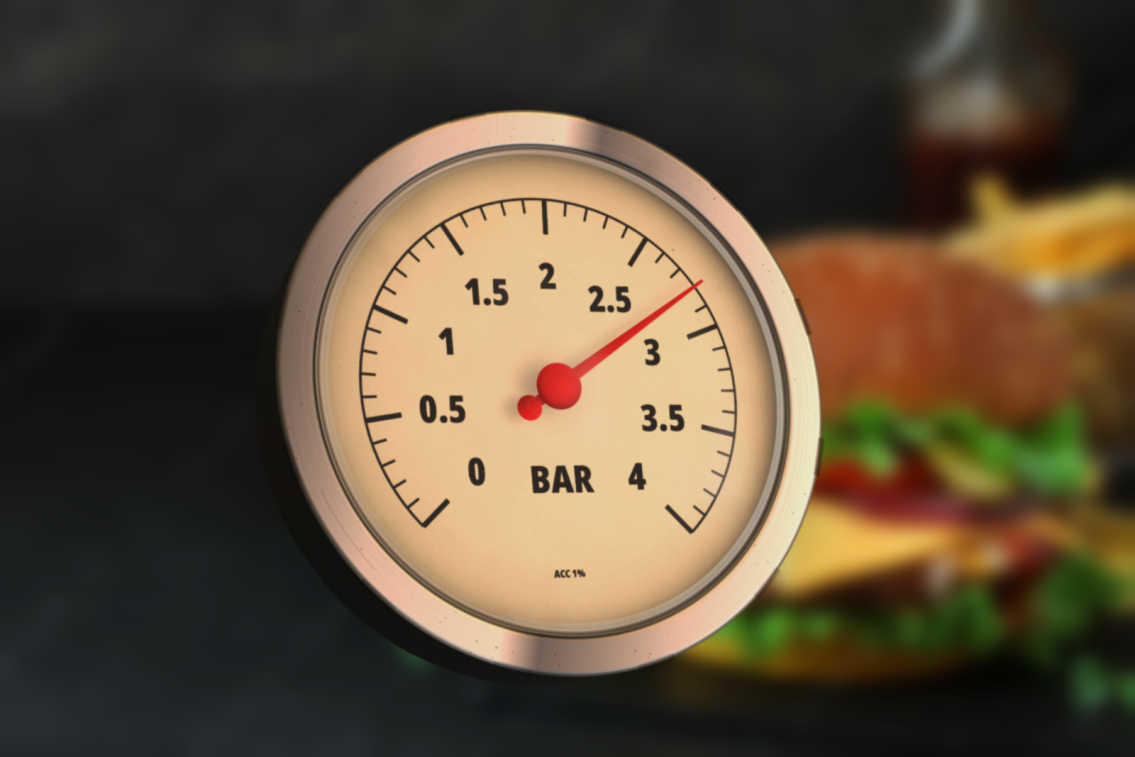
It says 2.8; bar
